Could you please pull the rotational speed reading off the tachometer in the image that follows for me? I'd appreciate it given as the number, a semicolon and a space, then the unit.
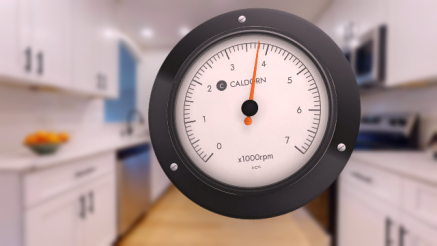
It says 3800; rpm
